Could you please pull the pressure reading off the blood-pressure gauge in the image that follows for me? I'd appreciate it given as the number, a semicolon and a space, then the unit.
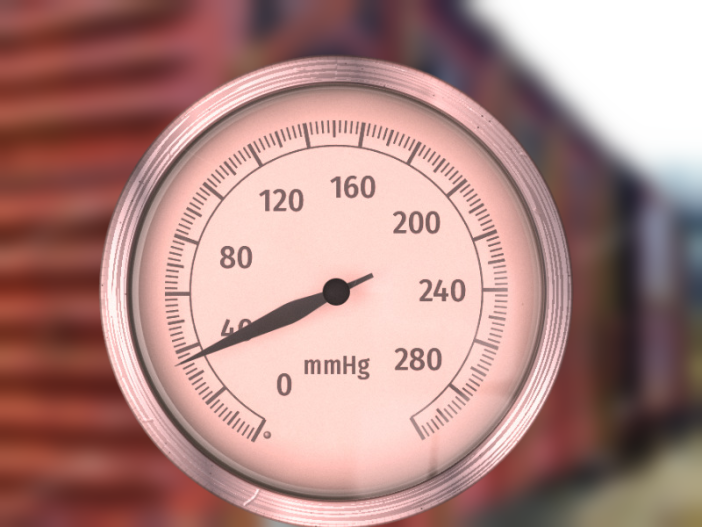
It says 36; mmHg
